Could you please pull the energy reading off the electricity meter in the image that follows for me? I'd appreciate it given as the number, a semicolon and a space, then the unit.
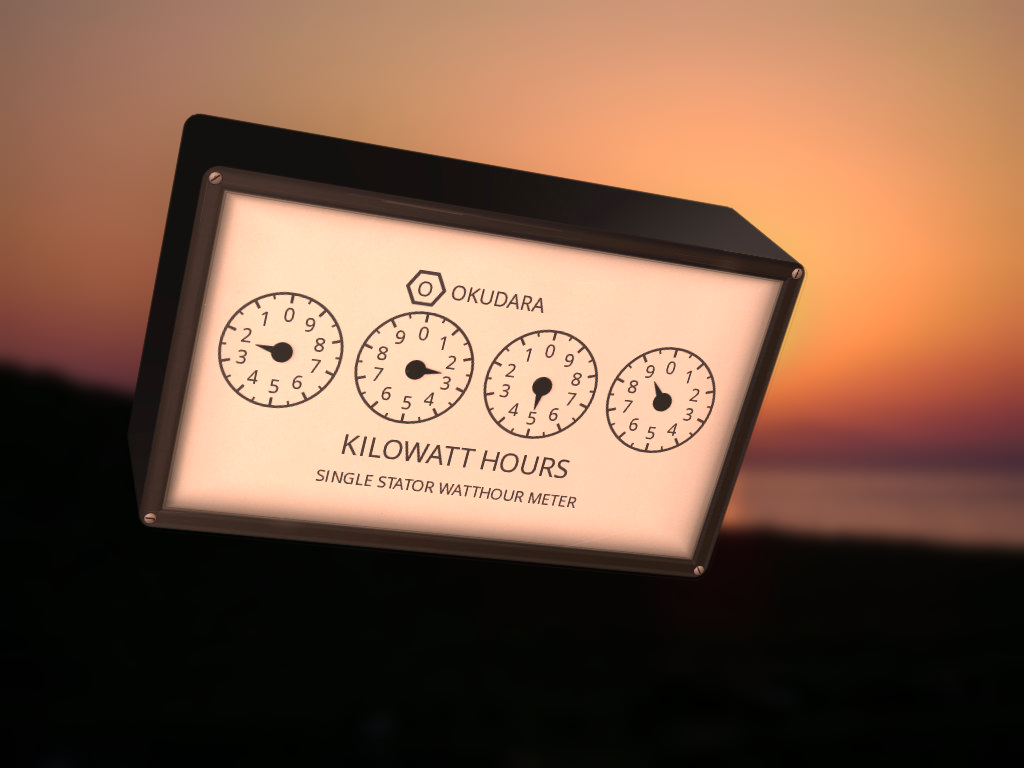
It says 2249; kWh
